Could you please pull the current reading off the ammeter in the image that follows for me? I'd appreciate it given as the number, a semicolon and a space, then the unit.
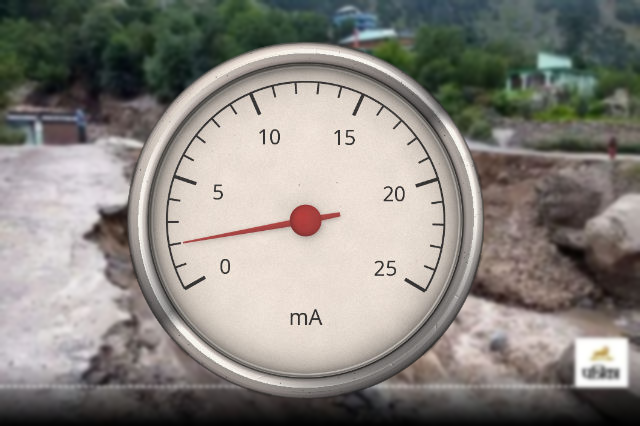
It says 2; mA
